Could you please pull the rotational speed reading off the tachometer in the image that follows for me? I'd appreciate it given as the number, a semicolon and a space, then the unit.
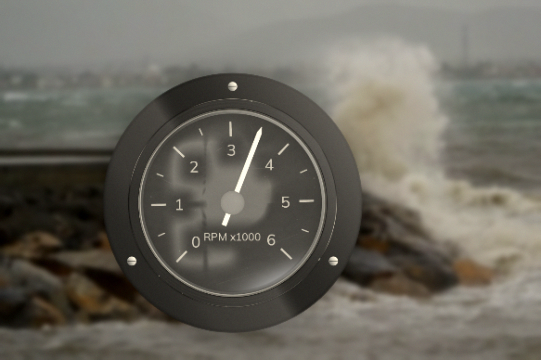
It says 3500; rpm
